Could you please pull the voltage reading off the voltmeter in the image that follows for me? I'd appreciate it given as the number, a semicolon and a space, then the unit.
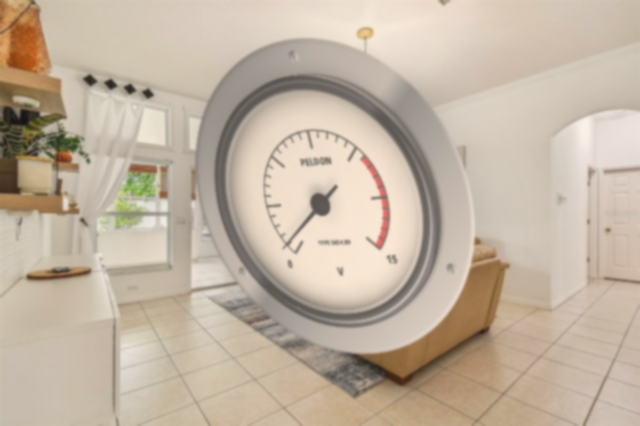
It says 0.5; V
